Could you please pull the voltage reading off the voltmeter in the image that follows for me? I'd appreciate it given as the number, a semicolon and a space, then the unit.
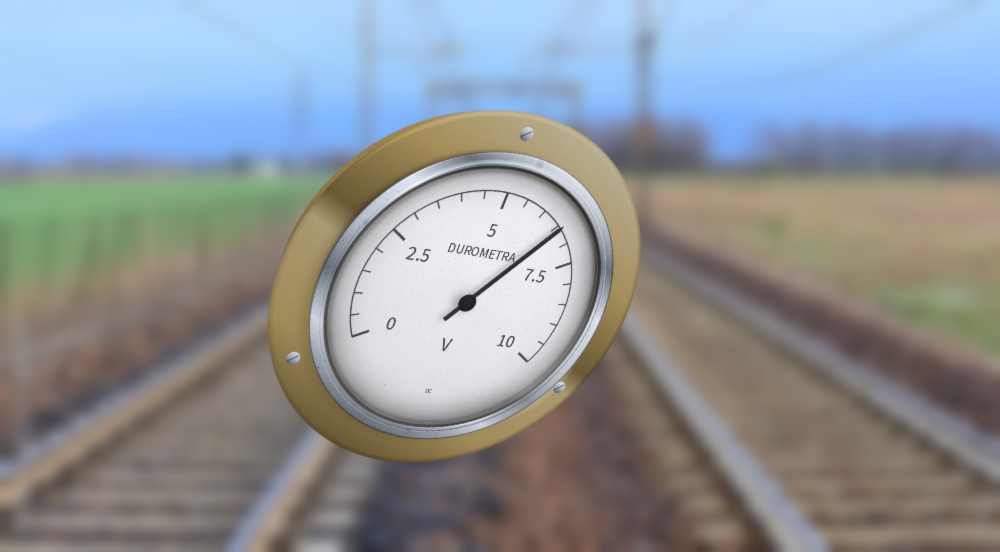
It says 6.5; V
